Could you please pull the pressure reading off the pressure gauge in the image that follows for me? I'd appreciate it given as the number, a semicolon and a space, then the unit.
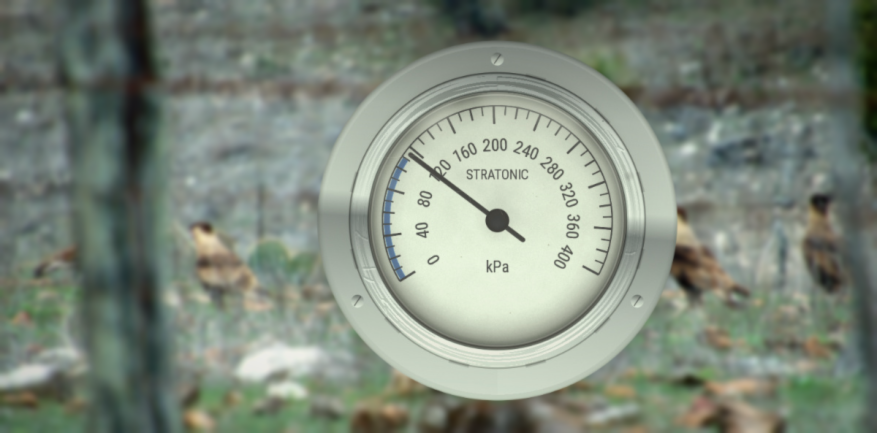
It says 115; kPa
